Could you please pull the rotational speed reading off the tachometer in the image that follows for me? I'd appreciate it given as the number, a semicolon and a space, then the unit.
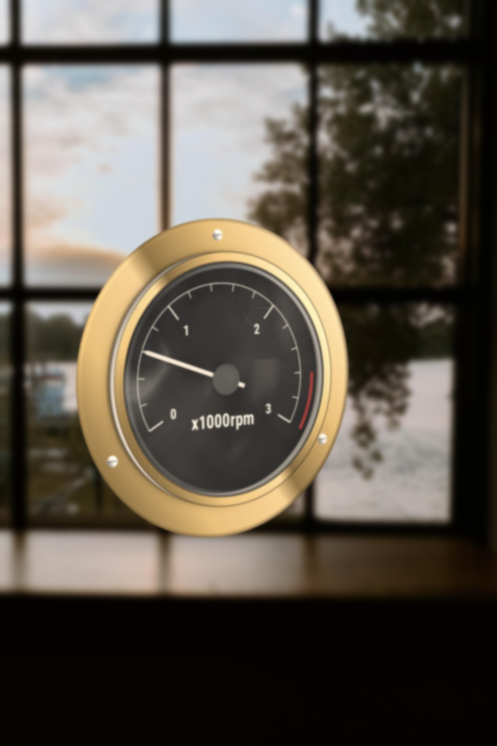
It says 600; rpm
